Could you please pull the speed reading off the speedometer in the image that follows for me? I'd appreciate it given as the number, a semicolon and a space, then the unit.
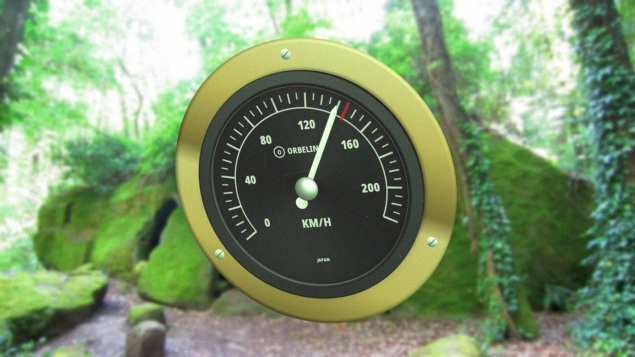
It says 140; km/h
